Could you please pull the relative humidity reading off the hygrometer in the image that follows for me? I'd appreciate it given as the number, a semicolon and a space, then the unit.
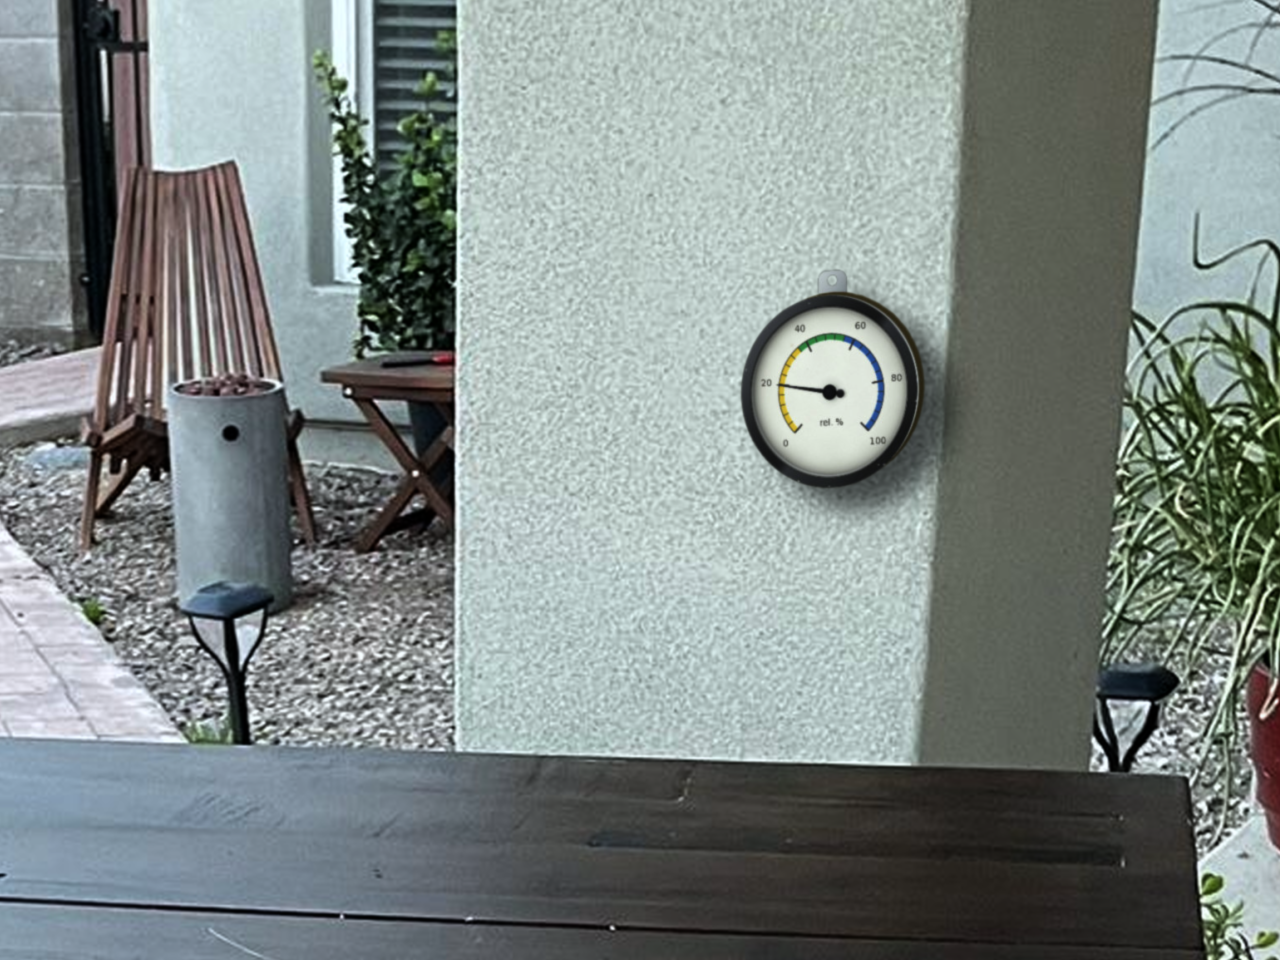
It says 20; %
